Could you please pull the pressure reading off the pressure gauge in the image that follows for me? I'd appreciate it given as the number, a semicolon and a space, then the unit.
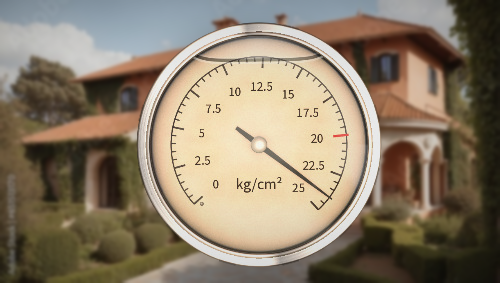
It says 24; kg/cm²
